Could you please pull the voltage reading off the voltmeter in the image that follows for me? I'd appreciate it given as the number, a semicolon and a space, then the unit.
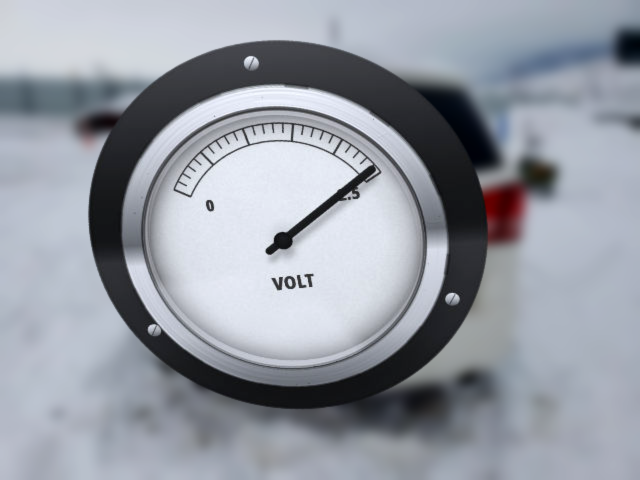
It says 2.4; V
